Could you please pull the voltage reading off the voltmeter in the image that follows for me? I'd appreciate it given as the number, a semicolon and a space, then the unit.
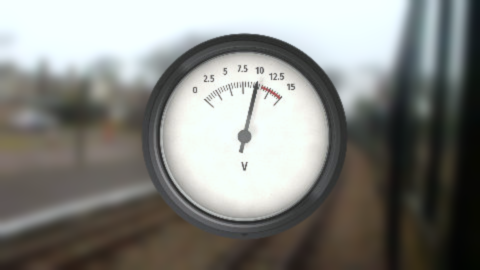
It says 10; V
